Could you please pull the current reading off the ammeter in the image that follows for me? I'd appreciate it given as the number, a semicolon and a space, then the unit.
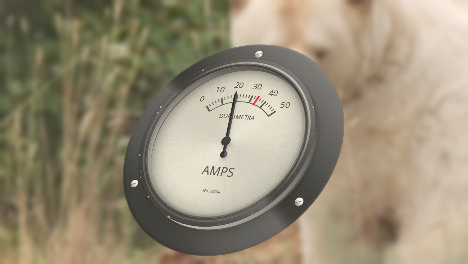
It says 20; A
